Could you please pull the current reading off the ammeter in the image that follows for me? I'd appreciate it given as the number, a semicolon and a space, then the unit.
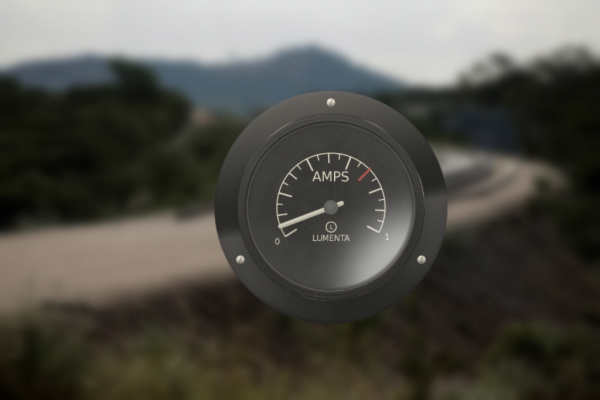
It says 0.05; A
